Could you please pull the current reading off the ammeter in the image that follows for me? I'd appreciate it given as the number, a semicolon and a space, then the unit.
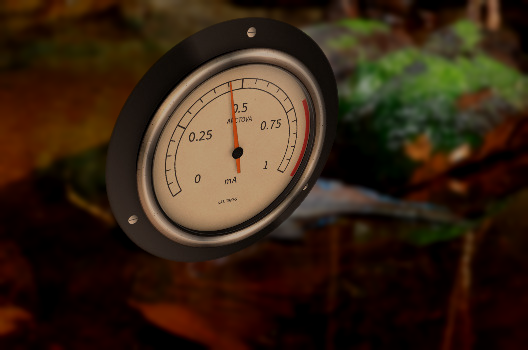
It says 0.45; mA
